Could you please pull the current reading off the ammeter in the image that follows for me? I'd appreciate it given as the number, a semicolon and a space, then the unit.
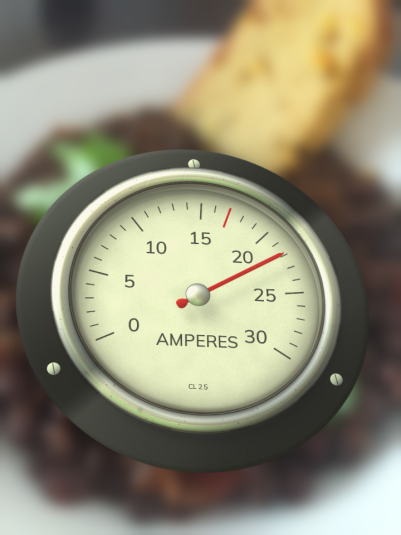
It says 22; A
